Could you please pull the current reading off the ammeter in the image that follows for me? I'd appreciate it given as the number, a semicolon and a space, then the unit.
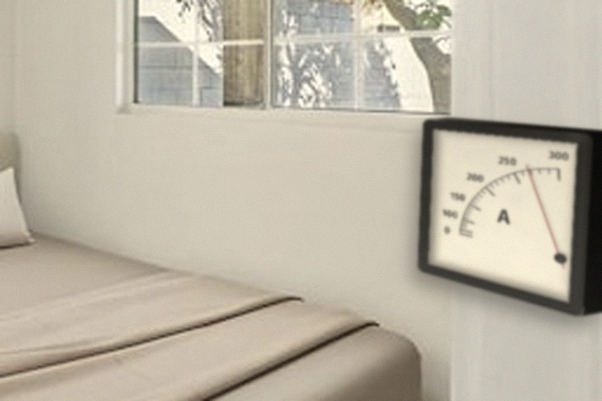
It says 270; A
